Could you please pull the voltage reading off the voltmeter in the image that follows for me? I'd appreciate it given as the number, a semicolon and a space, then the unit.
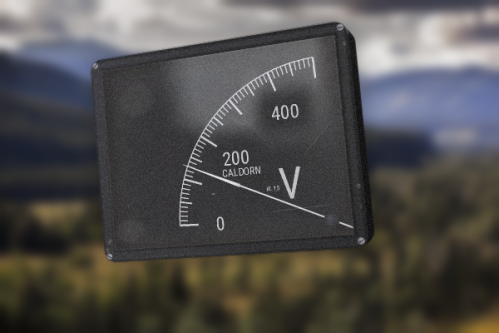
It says 130; V
